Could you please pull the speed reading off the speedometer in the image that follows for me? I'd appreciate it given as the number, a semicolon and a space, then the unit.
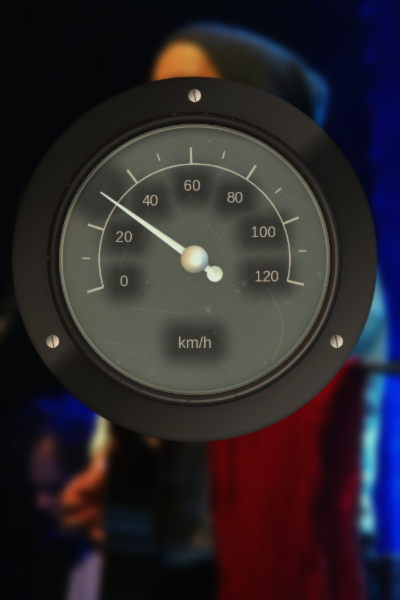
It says 30; km/h
